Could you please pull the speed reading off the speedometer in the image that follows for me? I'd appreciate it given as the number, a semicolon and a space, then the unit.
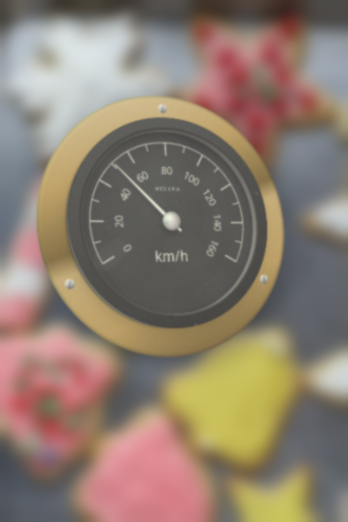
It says 50; km/h
